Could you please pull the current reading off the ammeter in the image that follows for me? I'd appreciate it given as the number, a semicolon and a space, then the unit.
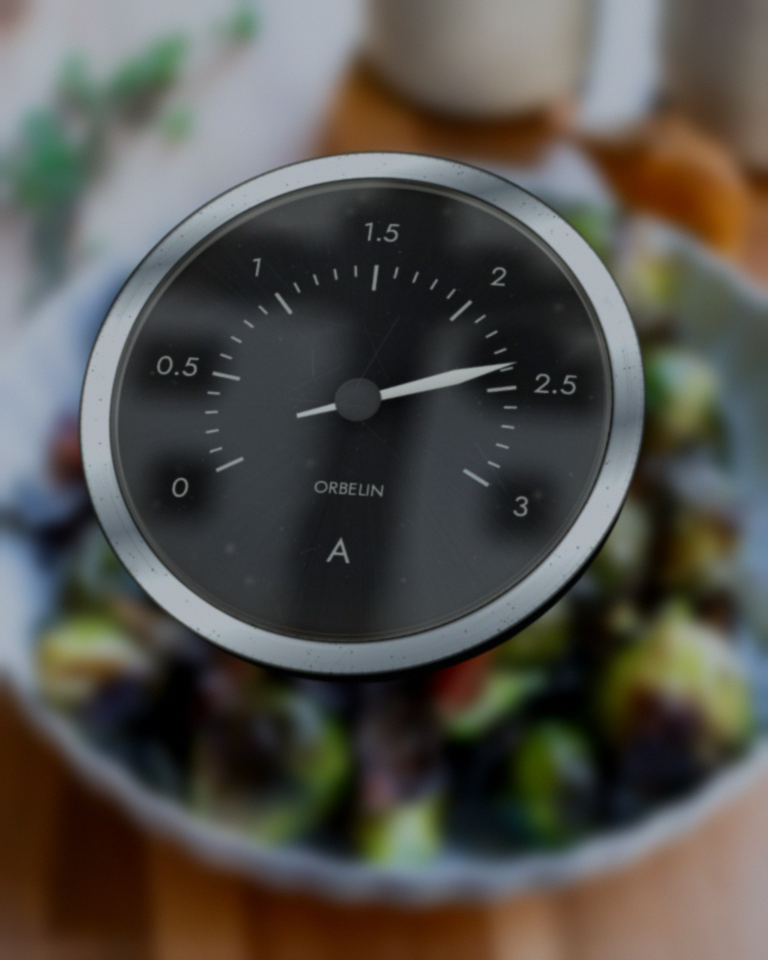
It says 2.4; A
